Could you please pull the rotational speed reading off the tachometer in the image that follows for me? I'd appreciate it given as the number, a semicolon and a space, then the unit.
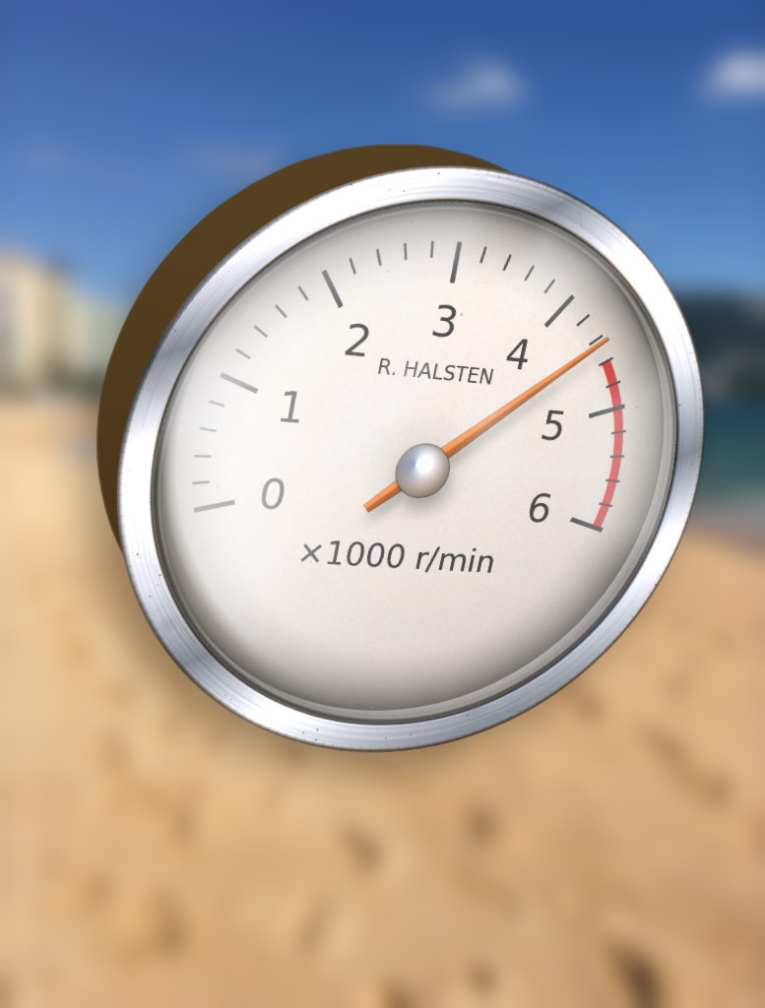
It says 4400; rpm
